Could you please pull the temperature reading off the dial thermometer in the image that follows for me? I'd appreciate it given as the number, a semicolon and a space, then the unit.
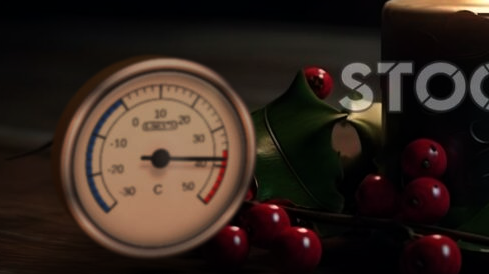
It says 38; °C
